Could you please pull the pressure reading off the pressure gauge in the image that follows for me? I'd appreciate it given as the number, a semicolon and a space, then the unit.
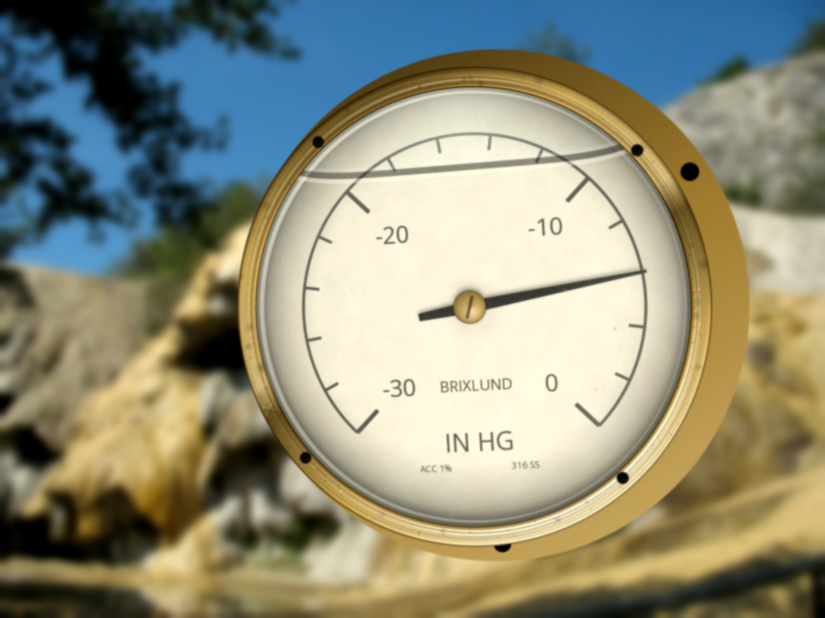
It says -6; inHg
